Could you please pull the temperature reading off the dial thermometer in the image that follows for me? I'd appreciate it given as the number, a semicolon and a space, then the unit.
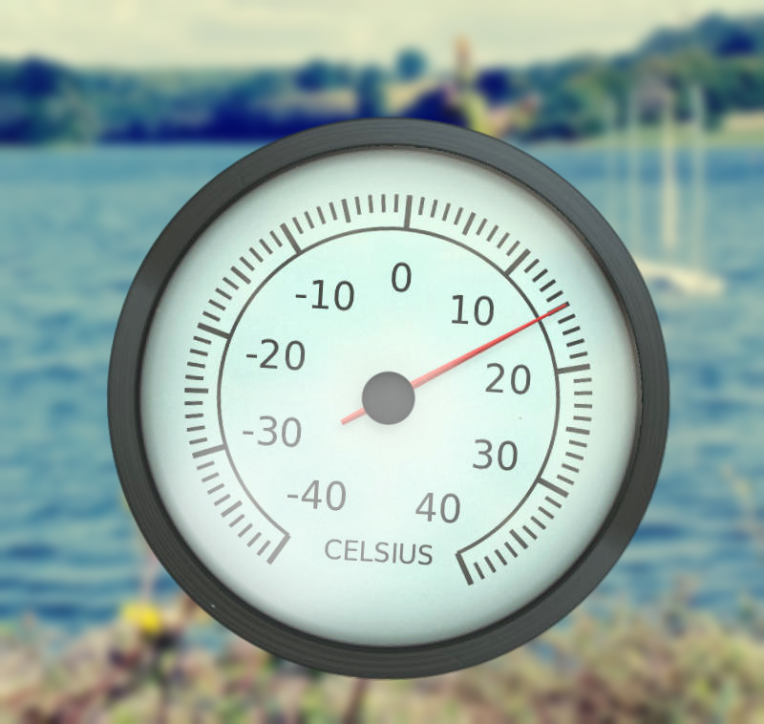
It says 15; °C
